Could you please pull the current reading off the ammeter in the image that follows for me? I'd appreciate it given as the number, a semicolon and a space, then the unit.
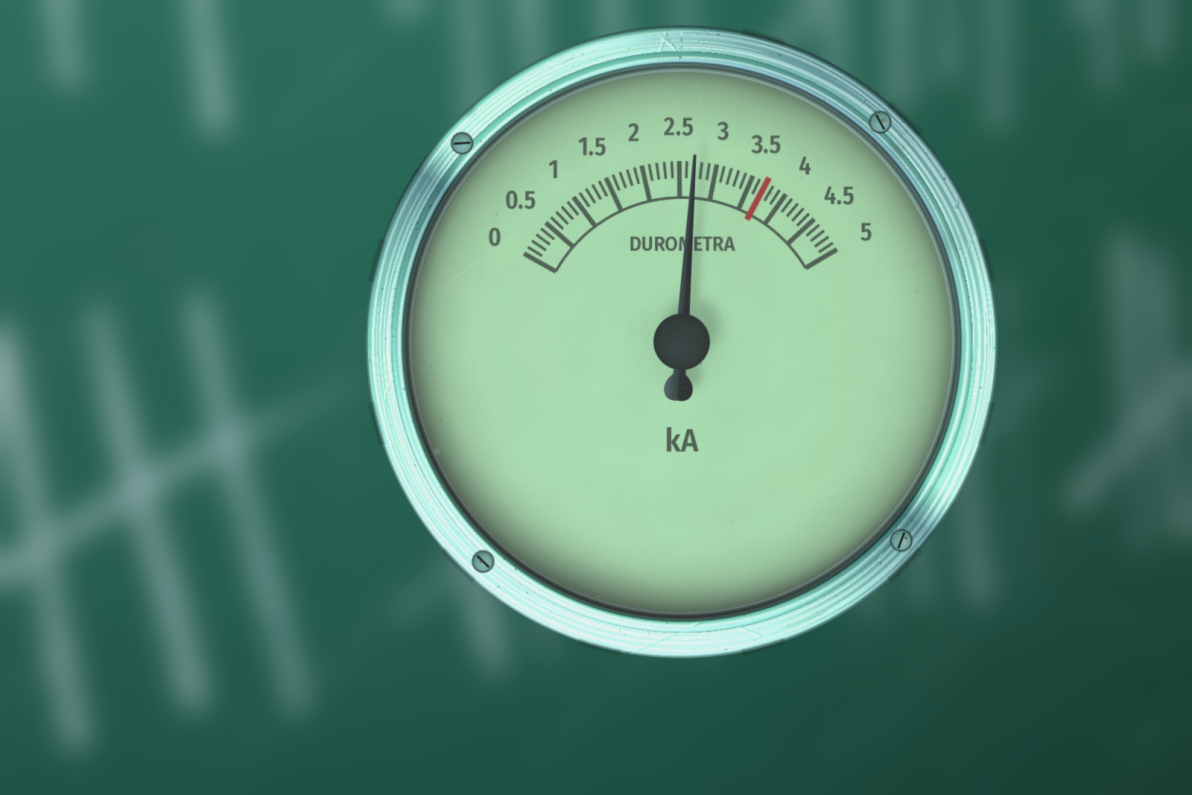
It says 2.7; kA
